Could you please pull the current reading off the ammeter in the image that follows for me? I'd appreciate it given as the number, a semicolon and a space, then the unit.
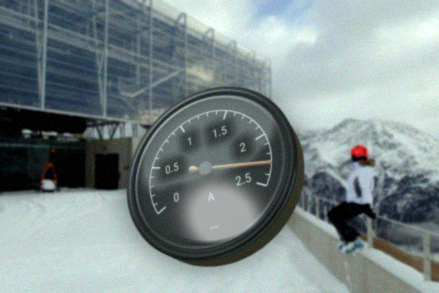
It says 2.3; A
